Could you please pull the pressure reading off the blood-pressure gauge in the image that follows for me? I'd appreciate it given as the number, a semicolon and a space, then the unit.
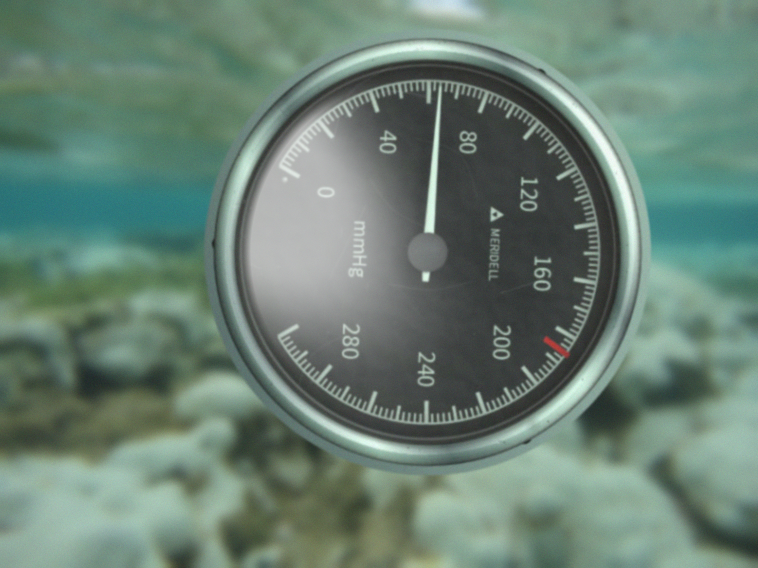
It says 64; mmHg
